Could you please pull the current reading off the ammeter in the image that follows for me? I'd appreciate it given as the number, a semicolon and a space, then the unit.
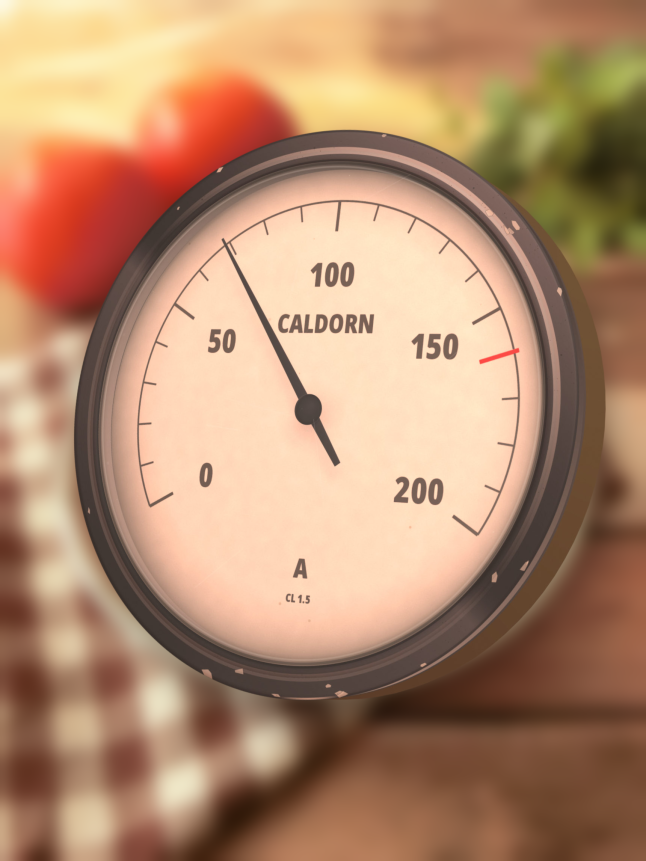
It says 70; A
